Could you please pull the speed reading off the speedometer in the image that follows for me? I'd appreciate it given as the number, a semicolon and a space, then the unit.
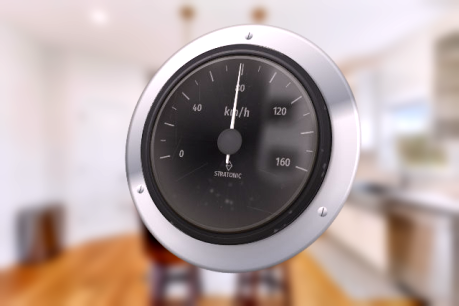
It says 80; km/h
